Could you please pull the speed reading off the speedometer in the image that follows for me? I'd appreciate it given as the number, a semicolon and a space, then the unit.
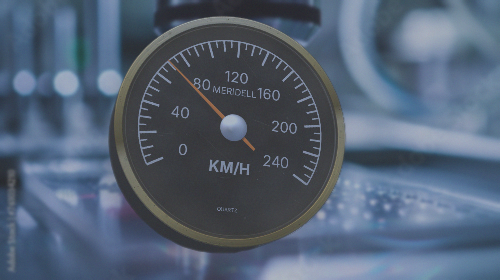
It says 70; km/h
